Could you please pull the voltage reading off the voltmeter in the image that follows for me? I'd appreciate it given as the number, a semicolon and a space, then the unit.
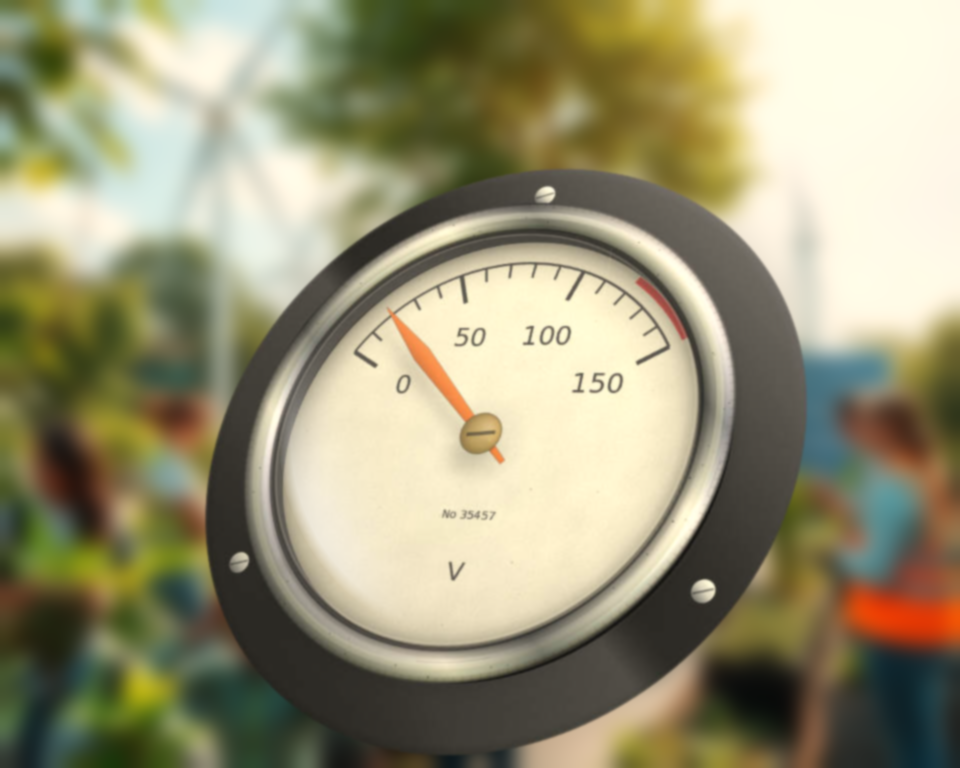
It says 20; V
